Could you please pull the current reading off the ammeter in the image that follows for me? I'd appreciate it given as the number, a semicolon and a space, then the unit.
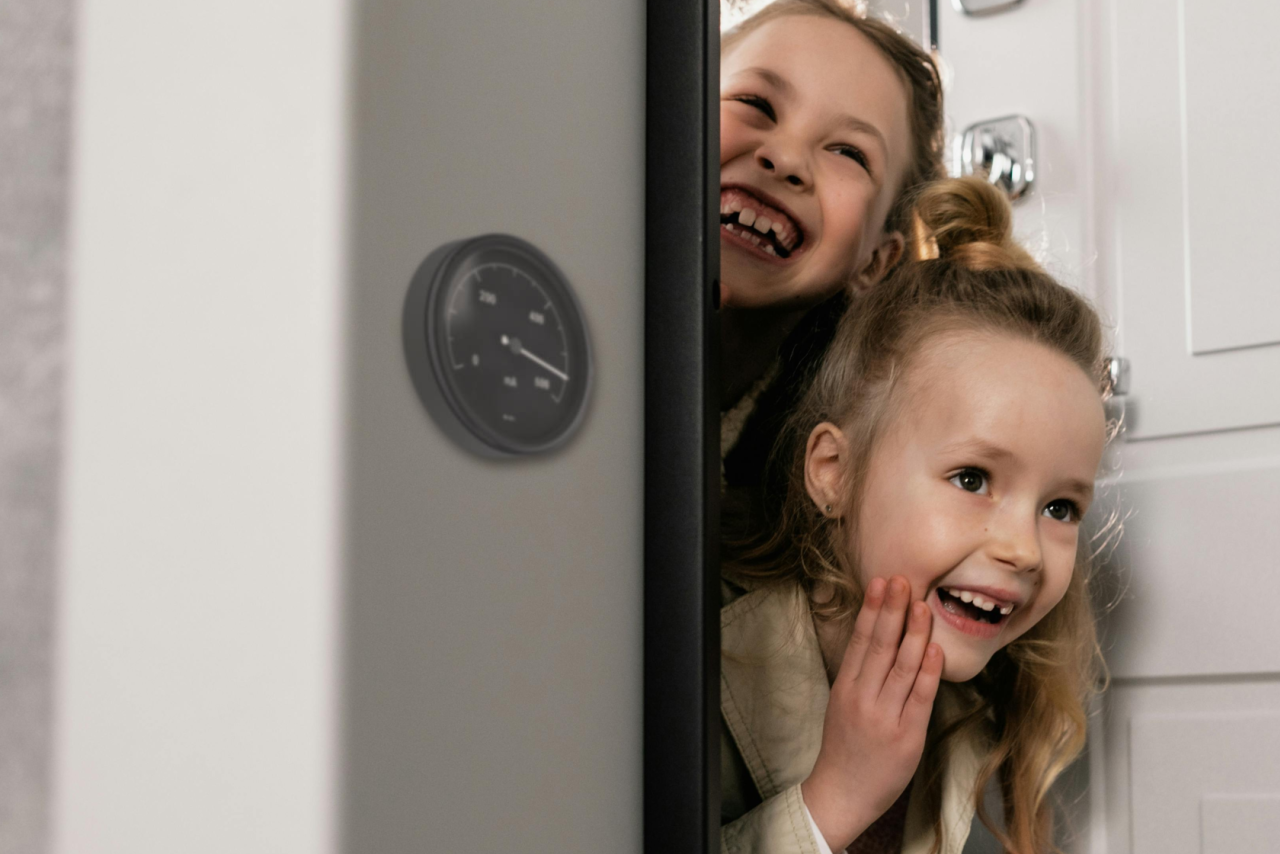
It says 550; mA
